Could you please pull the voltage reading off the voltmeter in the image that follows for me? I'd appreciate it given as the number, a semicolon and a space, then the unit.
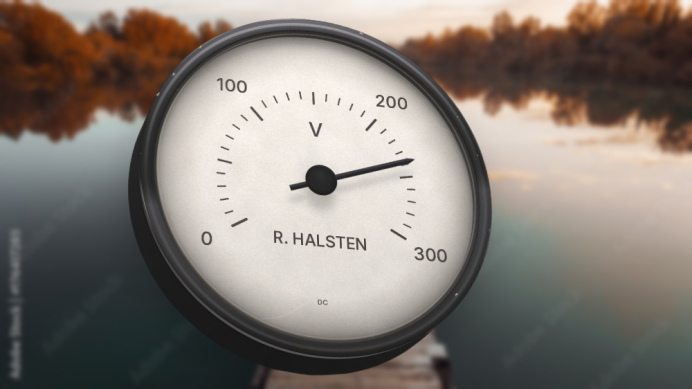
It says 240; V
